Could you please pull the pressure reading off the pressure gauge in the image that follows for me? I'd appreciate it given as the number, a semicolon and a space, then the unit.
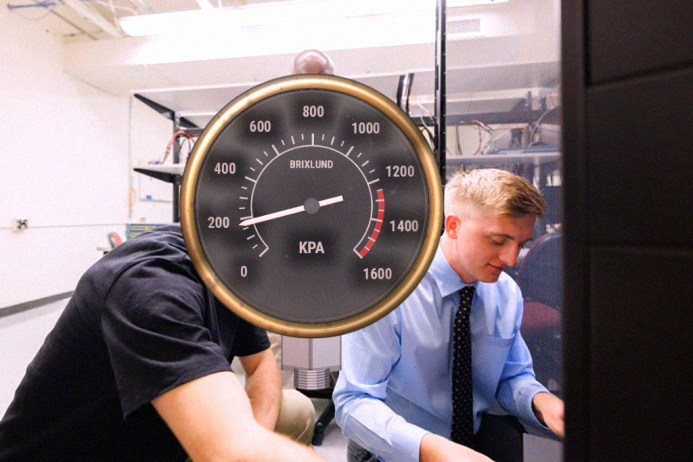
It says 175; kPa
